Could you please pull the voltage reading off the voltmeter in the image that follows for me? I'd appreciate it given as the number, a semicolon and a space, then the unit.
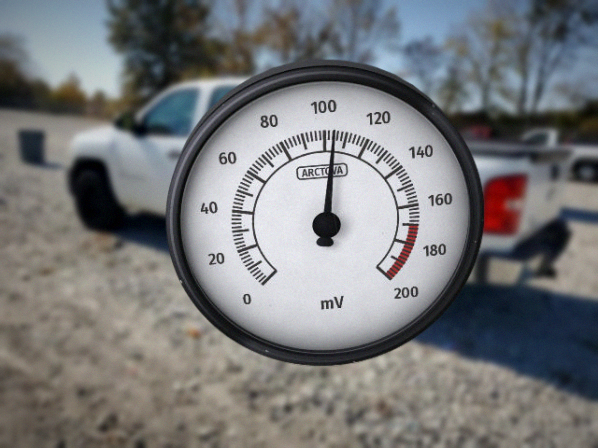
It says 104; mV
